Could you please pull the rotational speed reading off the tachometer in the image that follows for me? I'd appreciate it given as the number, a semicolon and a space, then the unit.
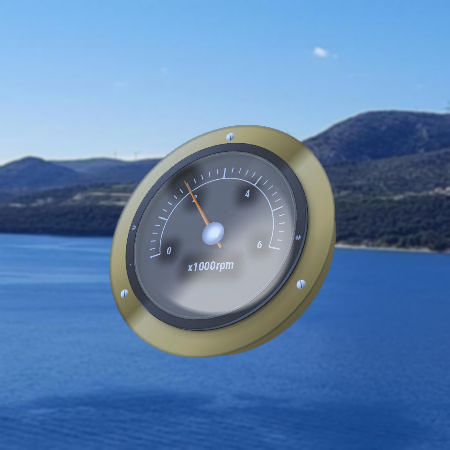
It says 2000; rpm
